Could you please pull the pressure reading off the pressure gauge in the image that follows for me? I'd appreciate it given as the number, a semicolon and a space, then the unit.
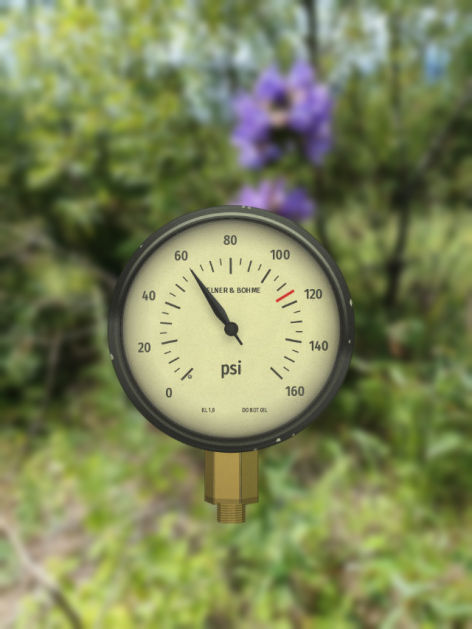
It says 60; psi
